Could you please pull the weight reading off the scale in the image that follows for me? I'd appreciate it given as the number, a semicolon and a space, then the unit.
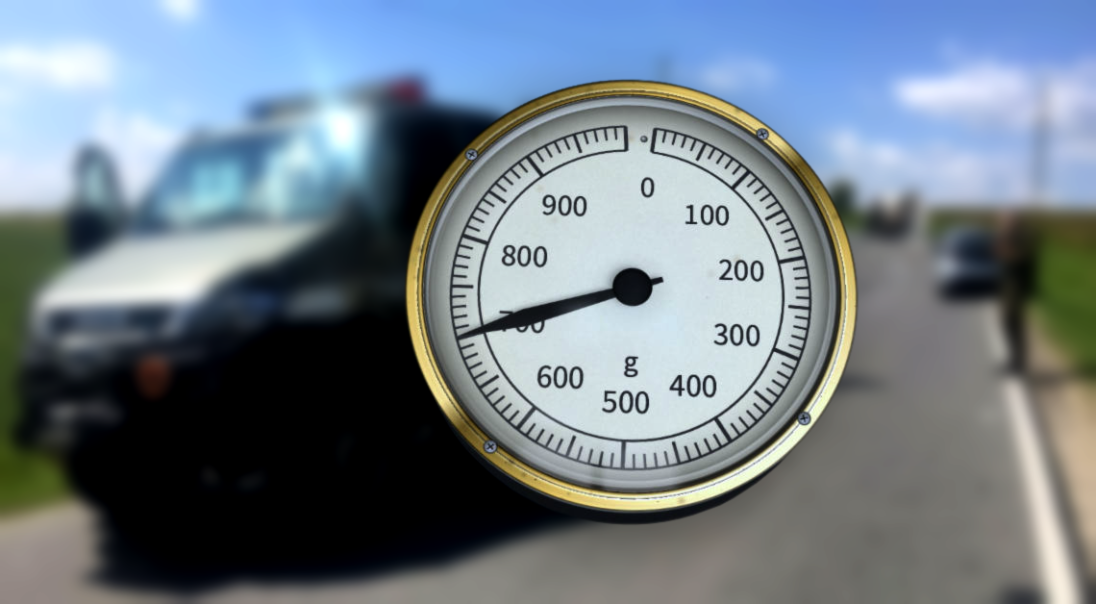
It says 700; g
